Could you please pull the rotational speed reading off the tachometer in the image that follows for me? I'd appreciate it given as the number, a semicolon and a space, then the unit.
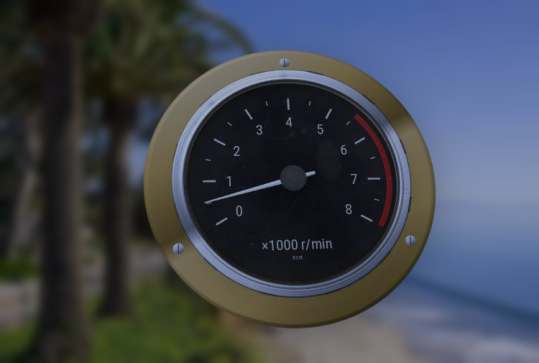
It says 500; rpm
